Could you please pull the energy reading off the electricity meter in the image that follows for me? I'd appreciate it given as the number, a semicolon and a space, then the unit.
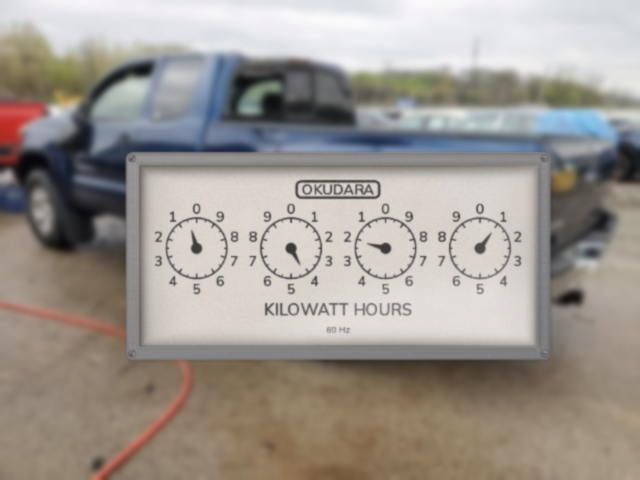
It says 421; kWh
